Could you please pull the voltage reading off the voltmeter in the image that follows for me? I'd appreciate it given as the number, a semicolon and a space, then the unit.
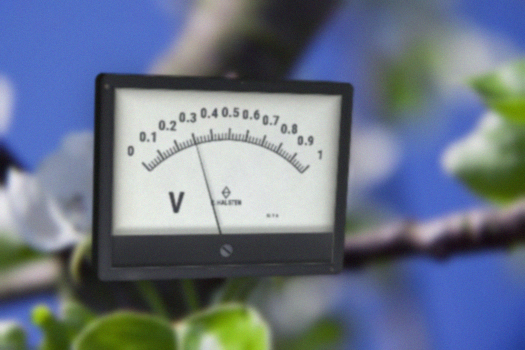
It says 0.3; V
